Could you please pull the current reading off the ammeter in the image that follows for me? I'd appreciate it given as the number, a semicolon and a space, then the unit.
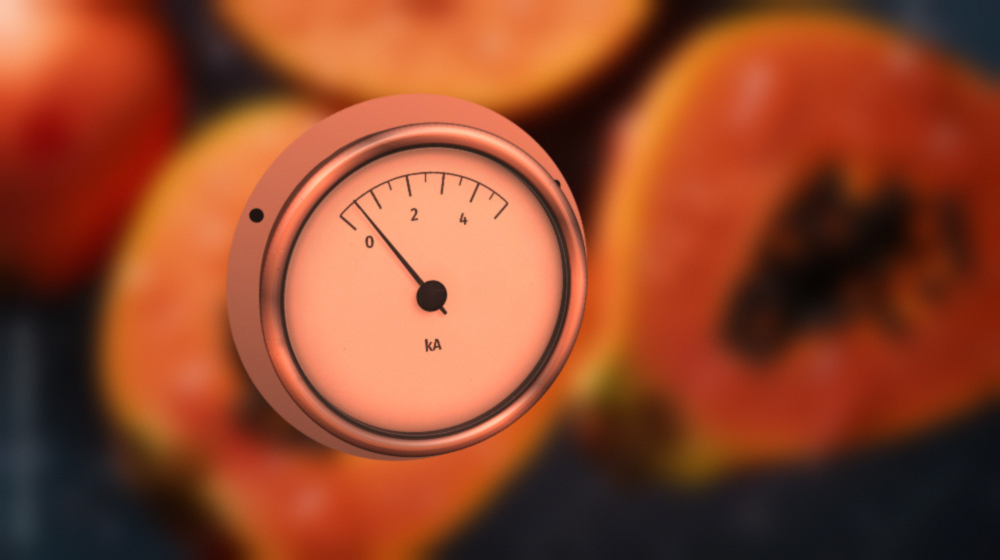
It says 0.5; kA
